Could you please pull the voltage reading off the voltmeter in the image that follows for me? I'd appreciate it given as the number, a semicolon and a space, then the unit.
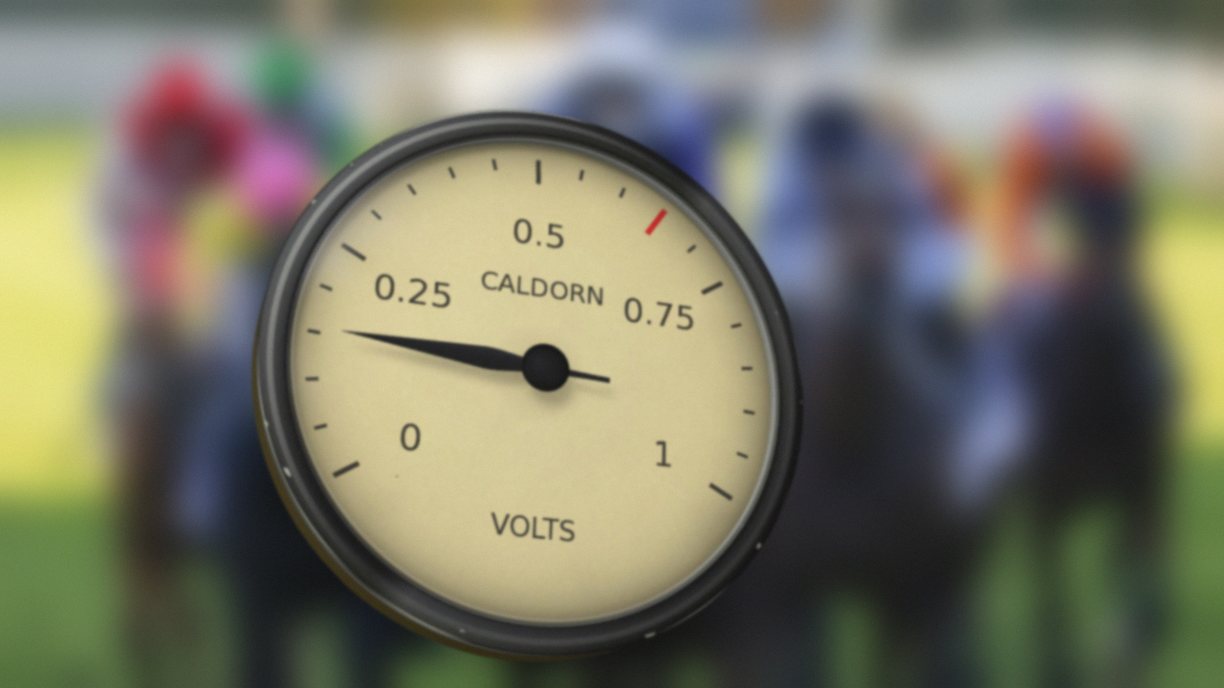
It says 0.15; V
